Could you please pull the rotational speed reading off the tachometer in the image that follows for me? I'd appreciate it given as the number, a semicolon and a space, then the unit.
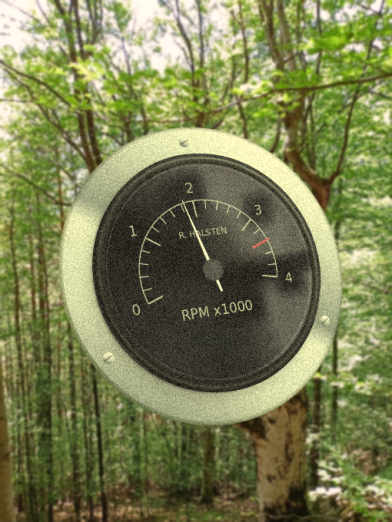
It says 1800; rpm
